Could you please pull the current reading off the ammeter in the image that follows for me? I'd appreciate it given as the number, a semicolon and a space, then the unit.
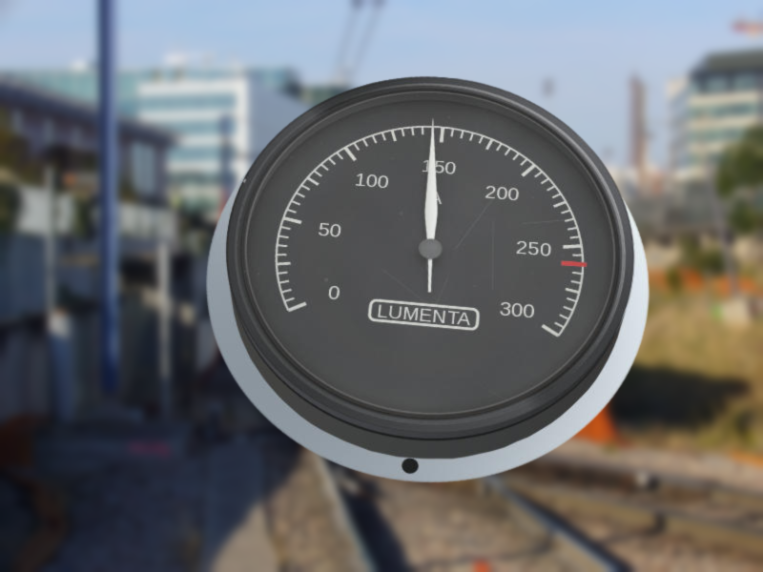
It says 145; A
